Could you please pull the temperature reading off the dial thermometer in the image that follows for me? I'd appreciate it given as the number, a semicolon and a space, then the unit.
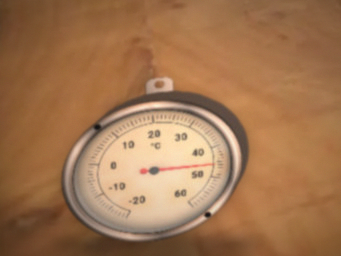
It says 45; °C
